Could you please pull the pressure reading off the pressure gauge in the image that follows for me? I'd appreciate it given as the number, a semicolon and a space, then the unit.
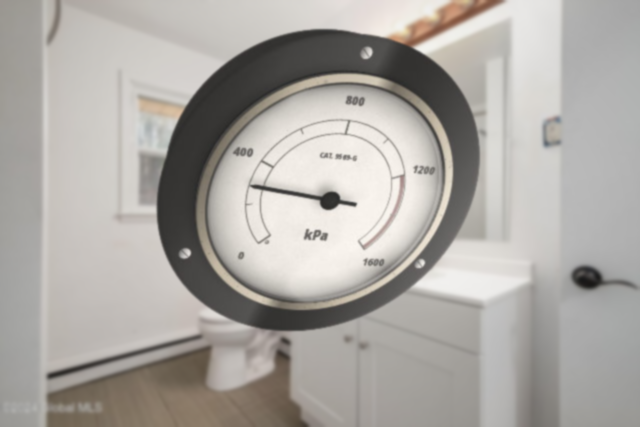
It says 300; kPa
